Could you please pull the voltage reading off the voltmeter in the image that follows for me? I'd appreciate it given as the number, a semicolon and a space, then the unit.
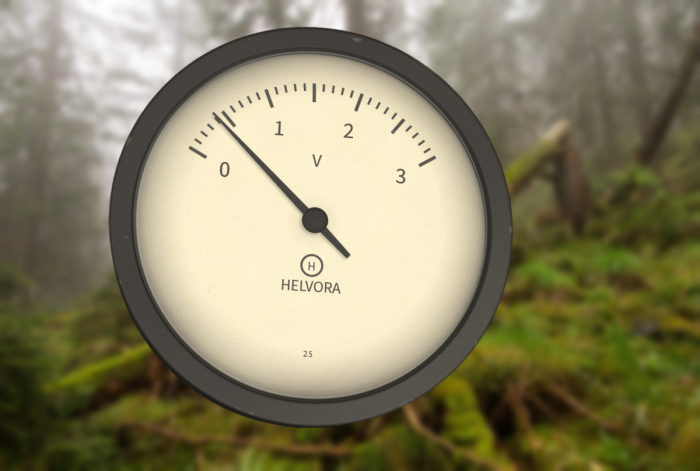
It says 0.4; V
